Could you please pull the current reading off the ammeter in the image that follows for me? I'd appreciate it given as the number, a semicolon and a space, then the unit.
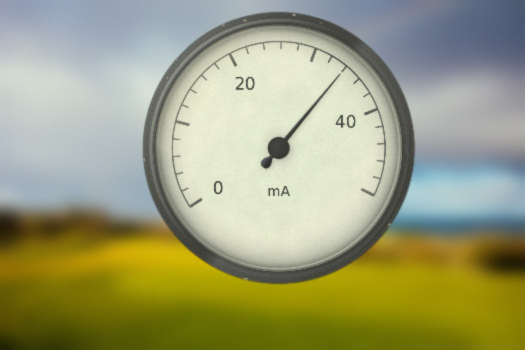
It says 34; mA
